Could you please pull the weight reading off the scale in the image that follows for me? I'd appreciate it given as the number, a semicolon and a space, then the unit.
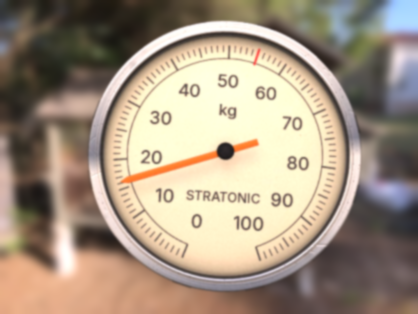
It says 16; kg
